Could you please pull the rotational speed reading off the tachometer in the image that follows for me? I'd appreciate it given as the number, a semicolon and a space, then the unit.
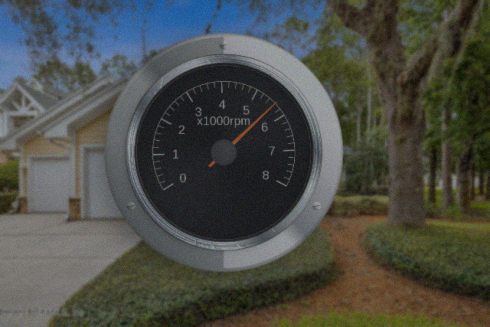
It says 5600; rpm
